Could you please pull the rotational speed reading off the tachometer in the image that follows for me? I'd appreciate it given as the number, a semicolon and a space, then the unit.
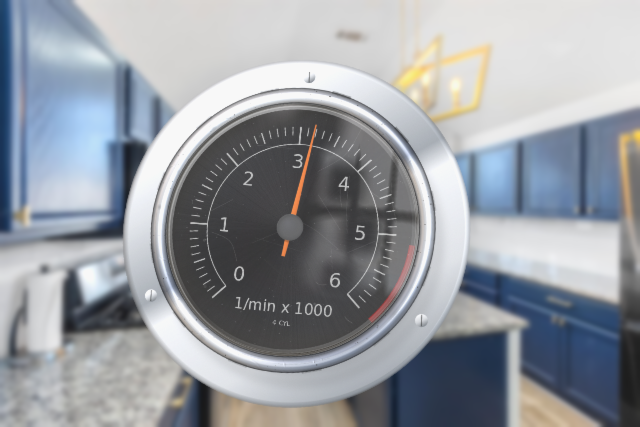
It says 3200; rpm
